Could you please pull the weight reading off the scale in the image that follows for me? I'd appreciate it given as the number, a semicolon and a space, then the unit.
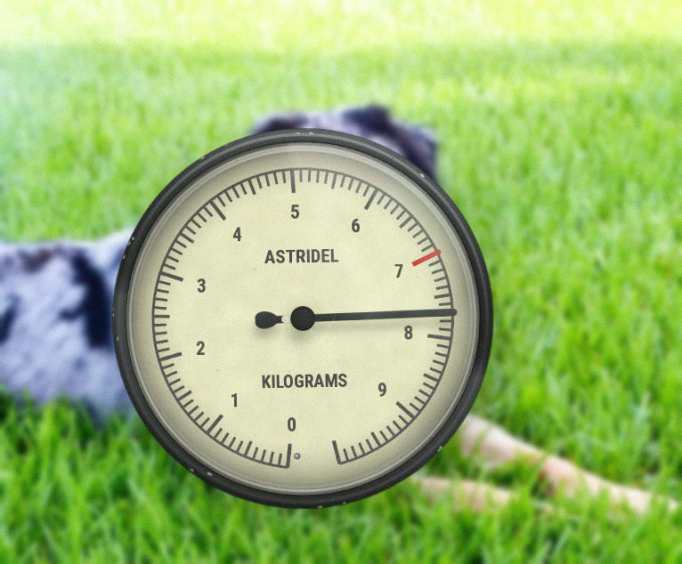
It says 7.7; kg
